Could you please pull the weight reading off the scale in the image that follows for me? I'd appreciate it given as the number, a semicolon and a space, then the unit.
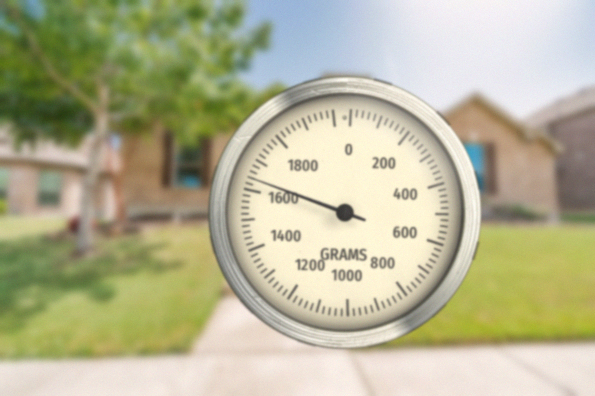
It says 1640; g
